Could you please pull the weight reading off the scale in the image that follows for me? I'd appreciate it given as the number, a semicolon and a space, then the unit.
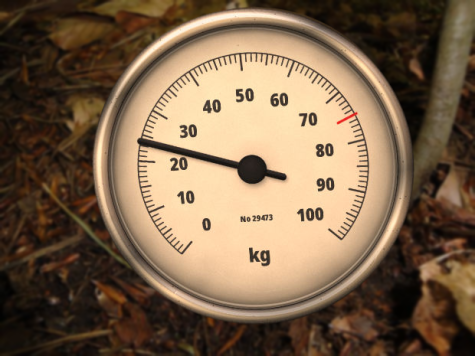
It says 24; kg
